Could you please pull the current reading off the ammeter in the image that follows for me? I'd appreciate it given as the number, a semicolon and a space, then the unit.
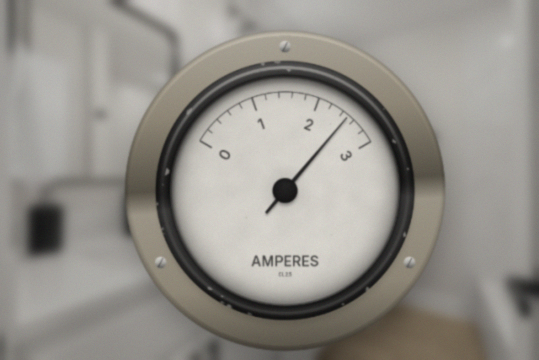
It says 2.5; A
